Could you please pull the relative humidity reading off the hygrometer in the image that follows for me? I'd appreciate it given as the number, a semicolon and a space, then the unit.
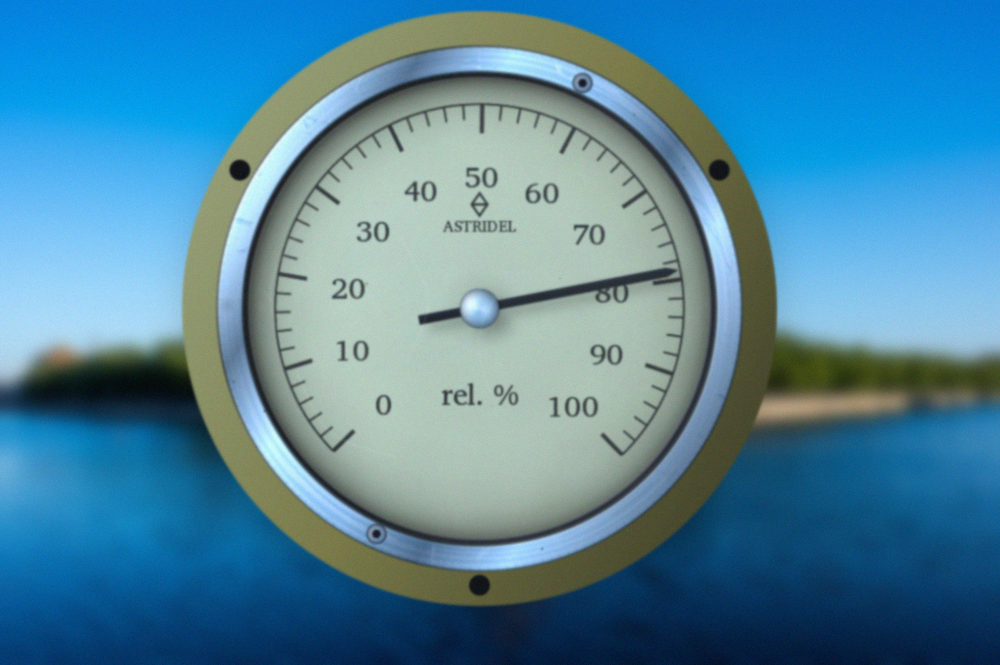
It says 79; %
